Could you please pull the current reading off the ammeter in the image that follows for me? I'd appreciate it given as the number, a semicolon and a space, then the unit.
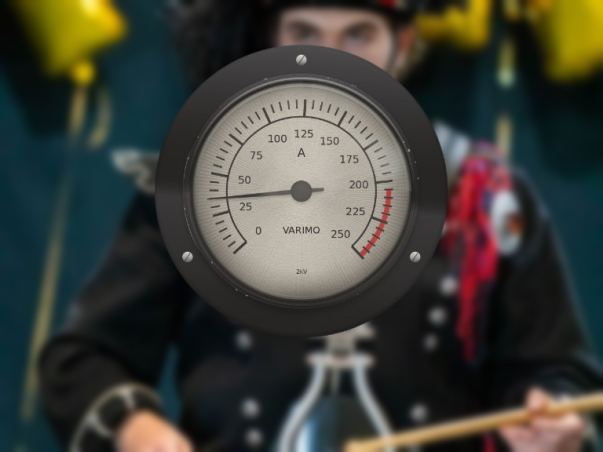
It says 35; A
